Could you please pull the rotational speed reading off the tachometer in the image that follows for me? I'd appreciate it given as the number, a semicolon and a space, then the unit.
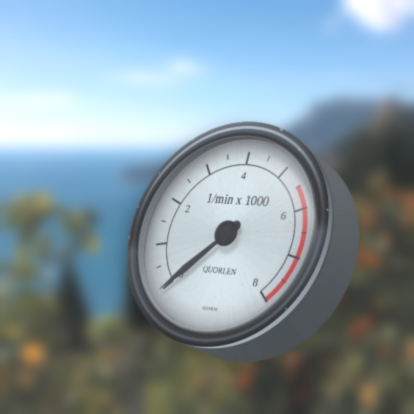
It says 0; rpm
